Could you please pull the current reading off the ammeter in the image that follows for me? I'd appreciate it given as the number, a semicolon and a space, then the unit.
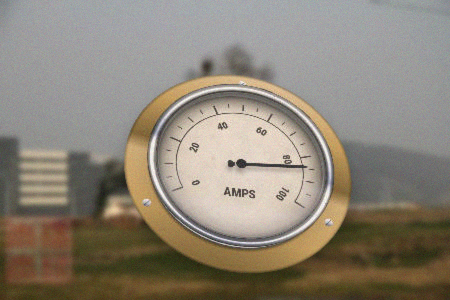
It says 85; A
